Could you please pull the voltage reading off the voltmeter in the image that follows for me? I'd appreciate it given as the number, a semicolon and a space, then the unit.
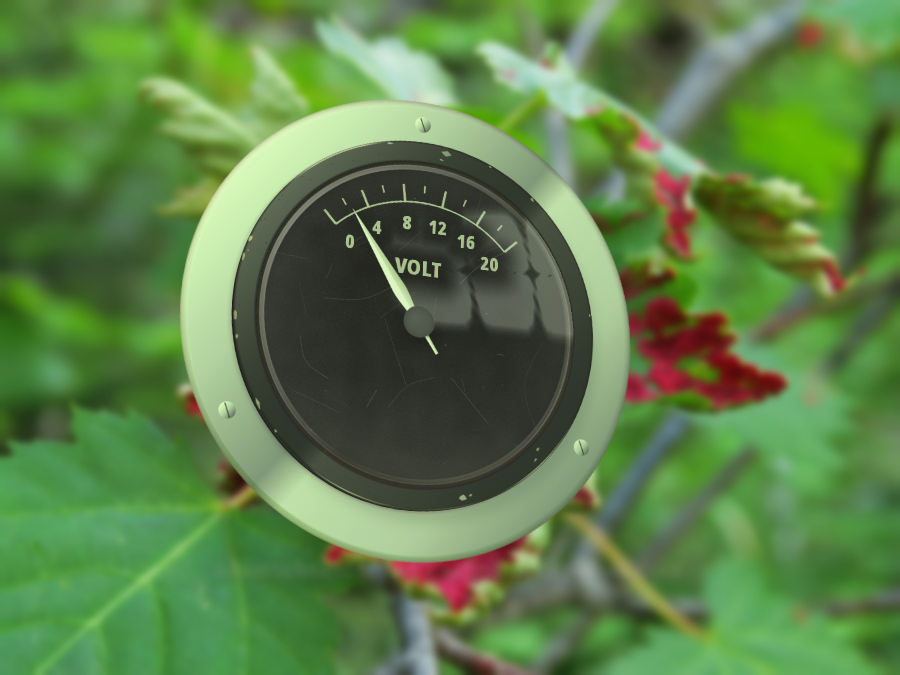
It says 2; V
